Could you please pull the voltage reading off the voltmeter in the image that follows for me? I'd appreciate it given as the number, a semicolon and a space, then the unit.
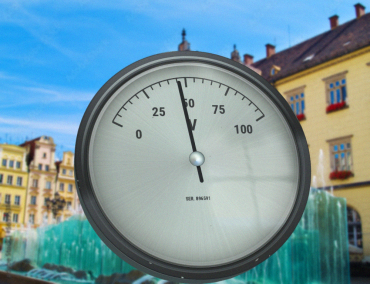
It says 45; V
